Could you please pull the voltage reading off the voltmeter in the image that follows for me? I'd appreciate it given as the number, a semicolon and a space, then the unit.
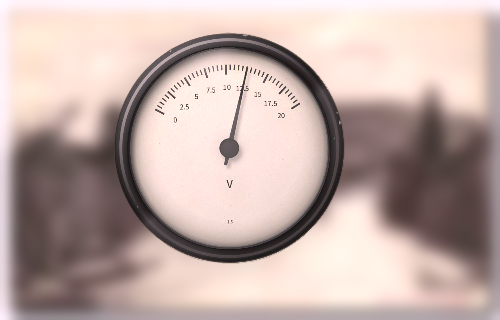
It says 12.5; V
